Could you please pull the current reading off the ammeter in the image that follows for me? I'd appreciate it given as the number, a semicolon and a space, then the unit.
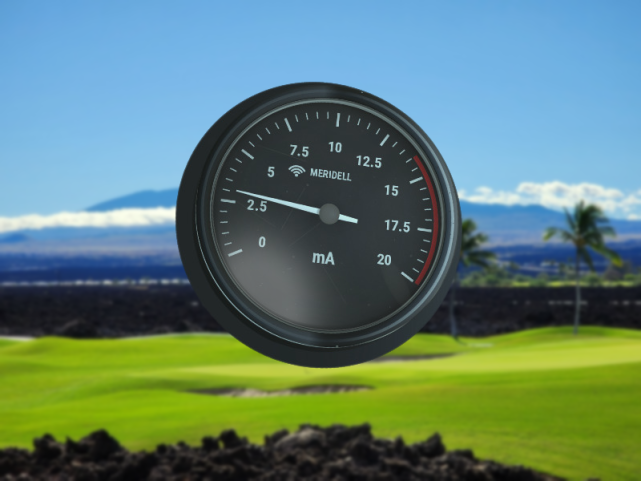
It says 3; mA
